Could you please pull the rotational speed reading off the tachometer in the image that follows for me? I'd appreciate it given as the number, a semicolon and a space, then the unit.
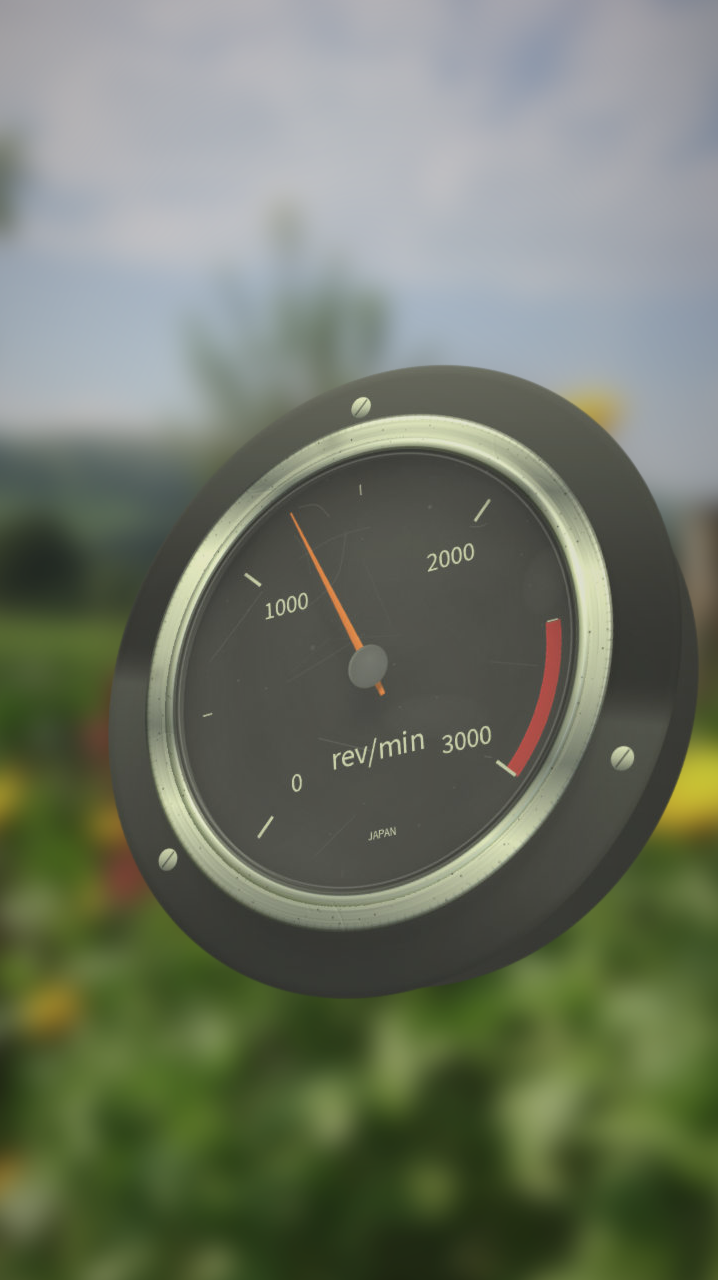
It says 1250; rpm
